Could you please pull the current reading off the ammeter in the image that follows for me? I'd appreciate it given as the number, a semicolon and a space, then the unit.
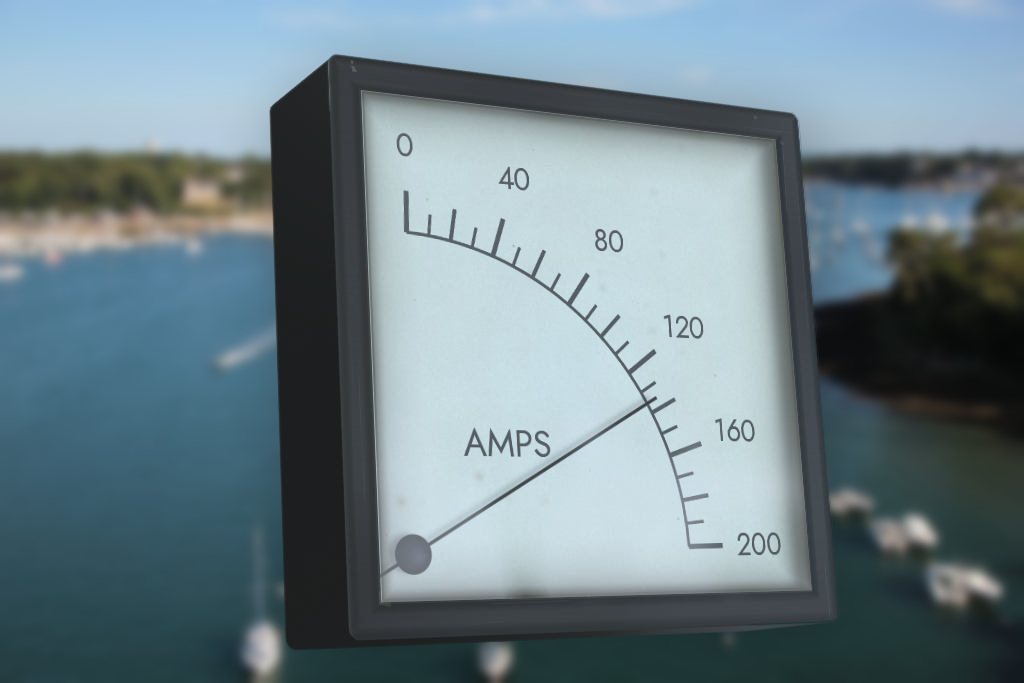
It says 135; A
